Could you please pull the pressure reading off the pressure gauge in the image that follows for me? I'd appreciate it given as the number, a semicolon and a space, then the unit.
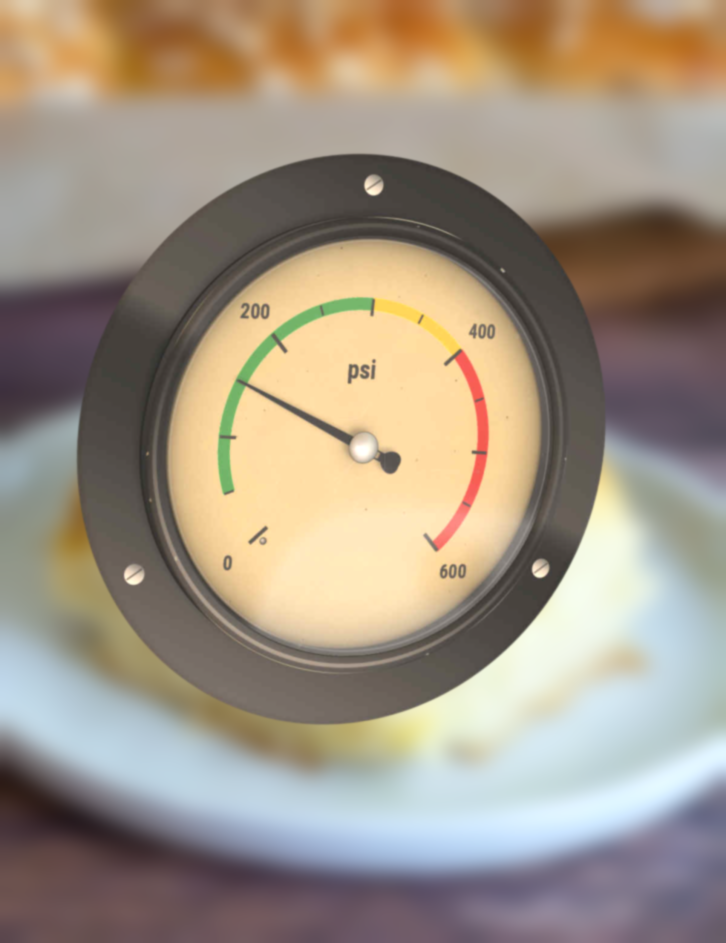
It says 150; psi
